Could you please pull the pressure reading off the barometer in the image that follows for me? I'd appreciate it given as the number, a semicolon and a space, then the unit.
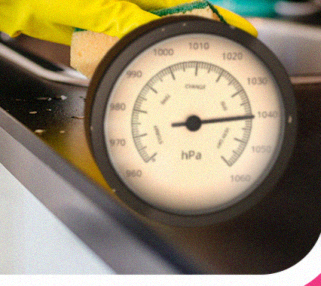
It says 1040; hPa
